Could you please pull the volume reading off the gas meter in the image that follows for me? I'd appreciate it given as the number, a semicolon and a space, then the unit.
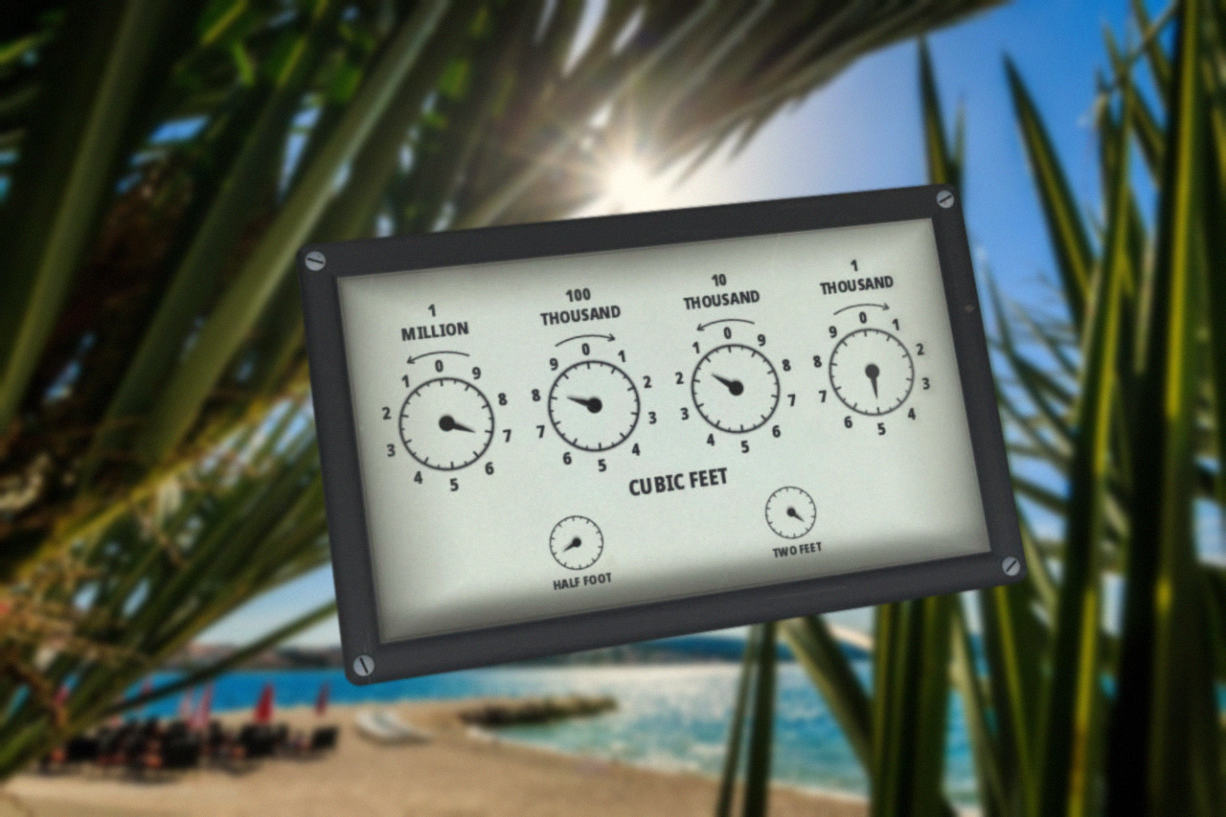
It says 681500; ft³
